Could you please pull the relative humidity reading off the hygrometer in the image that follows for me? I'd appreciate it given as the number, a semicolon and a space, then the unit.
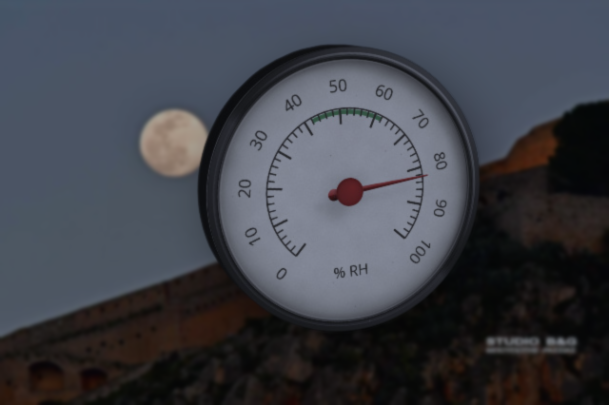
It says 82; %
